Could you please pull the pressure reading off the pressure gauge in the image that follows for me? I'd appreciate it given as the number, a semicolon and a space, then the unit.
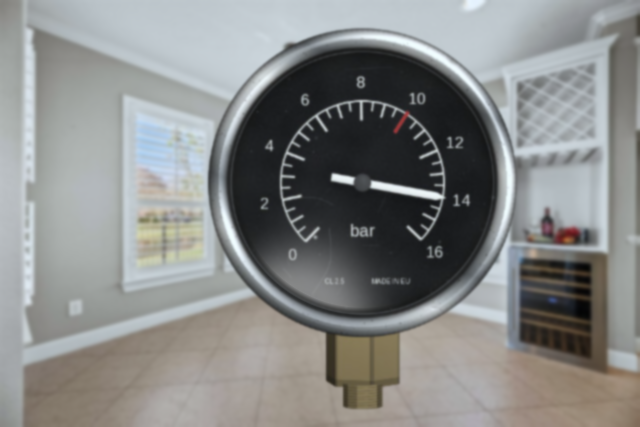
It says 14; bar
